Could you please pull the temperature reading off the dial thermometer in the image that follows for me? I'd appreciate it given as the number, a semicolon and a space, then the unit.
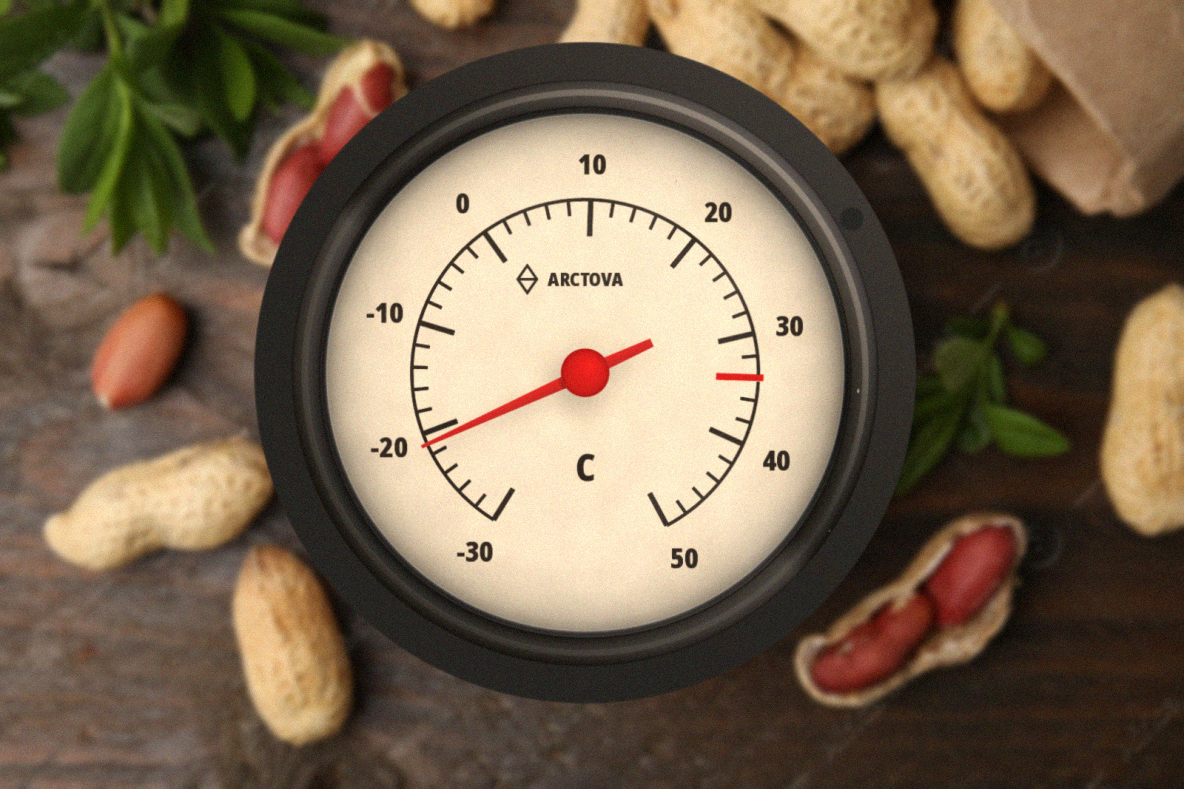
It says -21; °C
